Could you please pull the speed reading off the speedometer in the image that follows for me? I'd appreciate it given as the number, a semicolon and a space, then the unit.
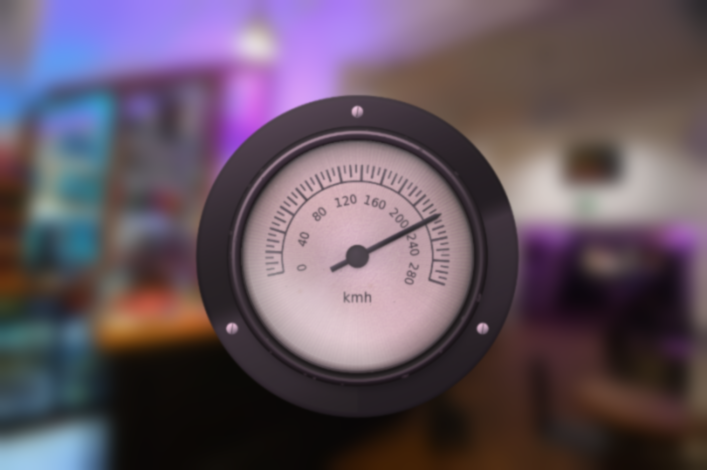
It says 220; km/h
